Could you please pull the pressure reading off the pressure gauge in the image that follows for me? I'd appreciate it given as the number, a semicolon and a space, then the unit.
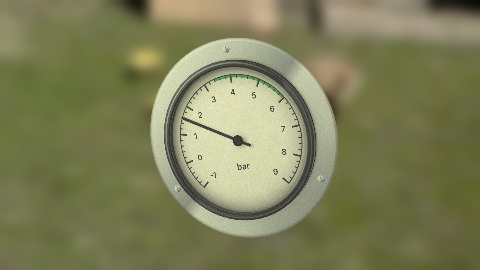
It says 1.6; bar
